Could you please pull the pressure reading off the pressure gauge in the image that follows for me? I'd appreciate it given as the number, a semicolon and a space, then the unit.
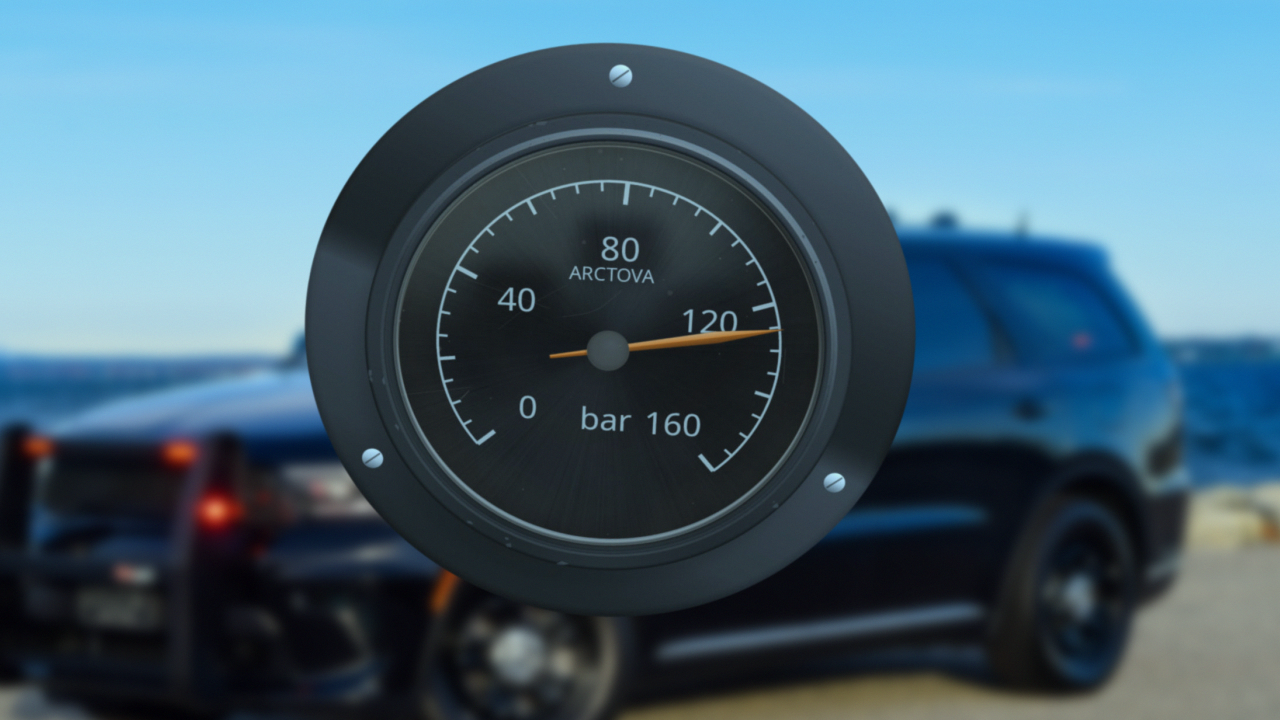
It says 125; bar
